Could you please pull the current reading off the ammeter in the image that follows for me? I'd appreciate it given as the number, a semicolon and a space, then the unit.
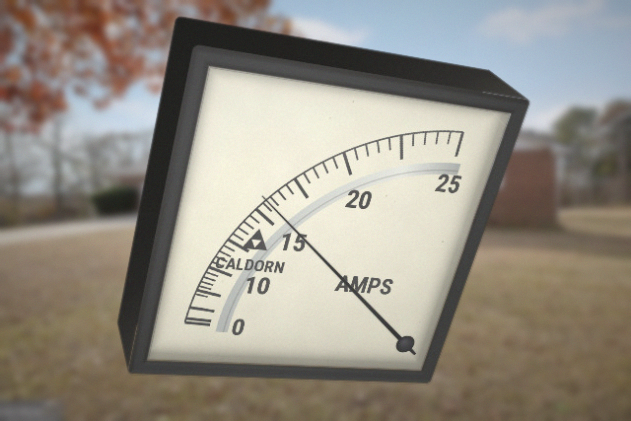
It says 15.75; A
